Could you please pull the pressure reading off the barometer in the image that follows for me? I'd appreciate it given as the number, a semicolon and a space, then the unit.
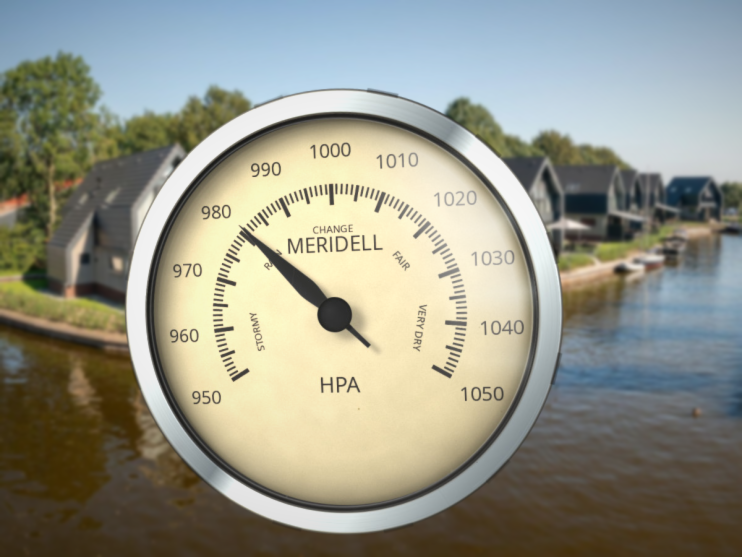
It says 981; hPa
